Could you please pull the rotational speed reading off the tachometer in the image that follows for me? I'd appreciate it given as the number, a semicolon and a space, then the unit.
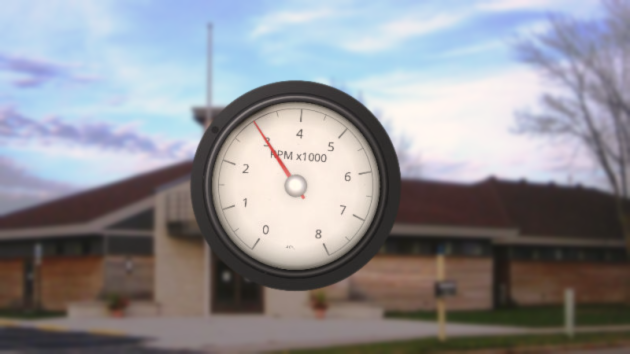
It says 3000; rpm
